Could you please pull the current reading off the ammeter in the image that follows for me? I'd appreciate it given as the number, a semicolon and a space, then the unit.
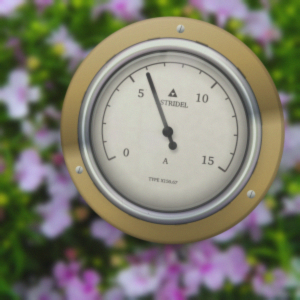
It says 6; A
